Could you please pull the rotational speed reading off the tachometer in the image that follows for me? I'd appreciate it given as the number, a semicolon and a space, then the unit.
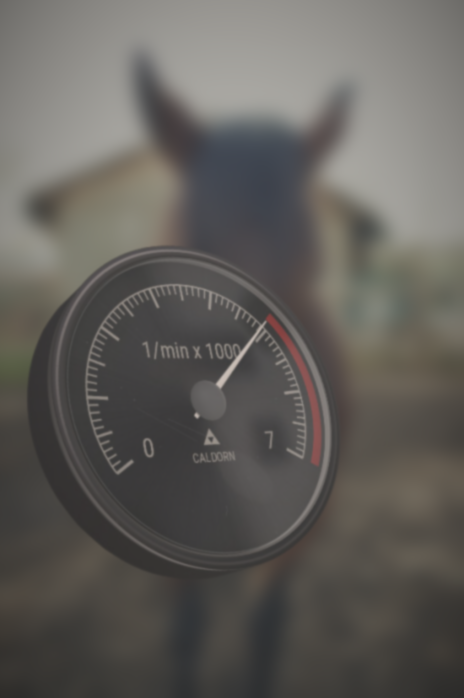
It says 4900; rpm
